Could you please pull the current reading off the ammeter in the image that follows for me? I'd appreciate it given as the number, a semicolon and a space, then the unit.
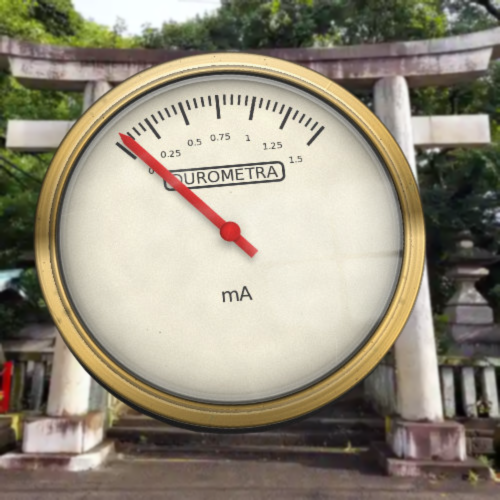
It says 0.05; mA
